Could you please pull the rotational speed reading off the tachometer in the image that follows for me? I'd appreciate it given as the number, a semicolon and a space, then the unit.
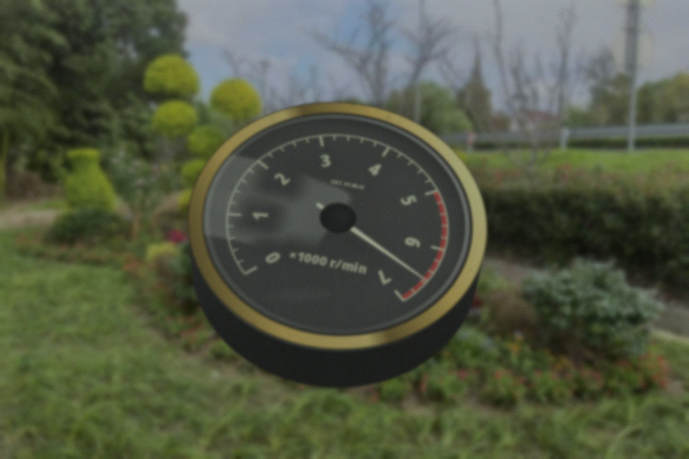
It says 6600; rpm
